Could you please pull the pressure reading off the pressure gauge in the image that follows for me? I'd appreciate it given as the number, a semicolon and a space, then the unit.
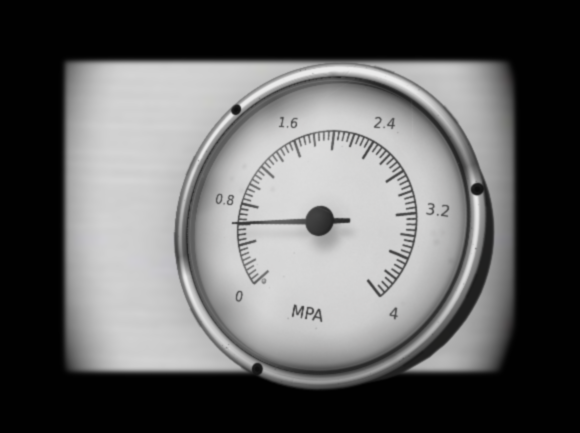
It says 0.6; MPa
